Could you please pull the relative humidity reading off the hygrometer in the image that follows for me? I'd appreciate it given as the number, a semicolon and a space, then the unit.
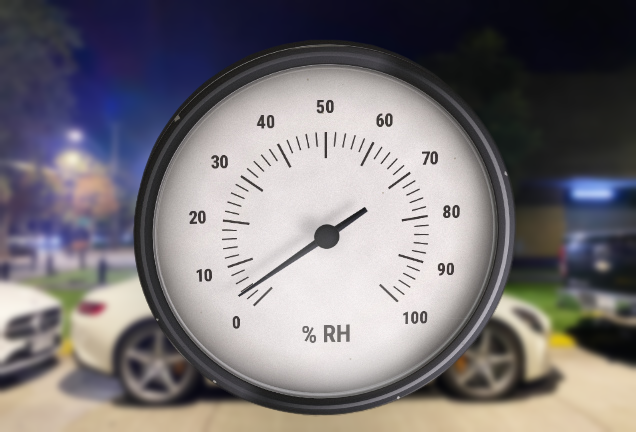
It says 4; %
